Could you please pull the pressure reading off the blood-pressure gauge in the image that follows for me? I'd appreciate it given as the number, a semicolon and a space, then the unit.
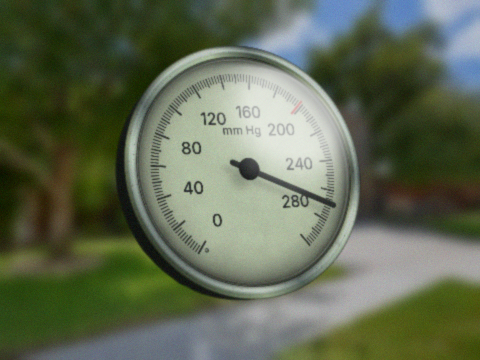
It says 270; mmHg
